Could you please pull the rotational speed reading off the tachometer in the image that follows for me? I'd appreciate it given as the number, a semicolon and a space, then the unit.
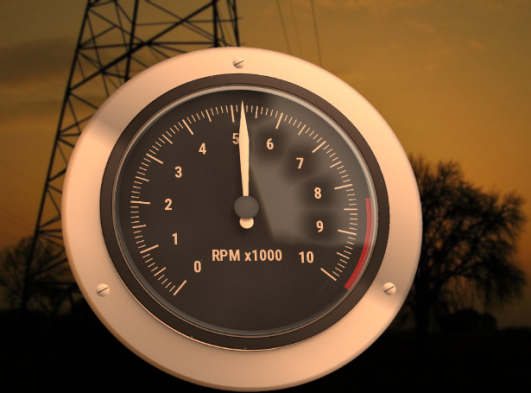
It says 5200; rpm
